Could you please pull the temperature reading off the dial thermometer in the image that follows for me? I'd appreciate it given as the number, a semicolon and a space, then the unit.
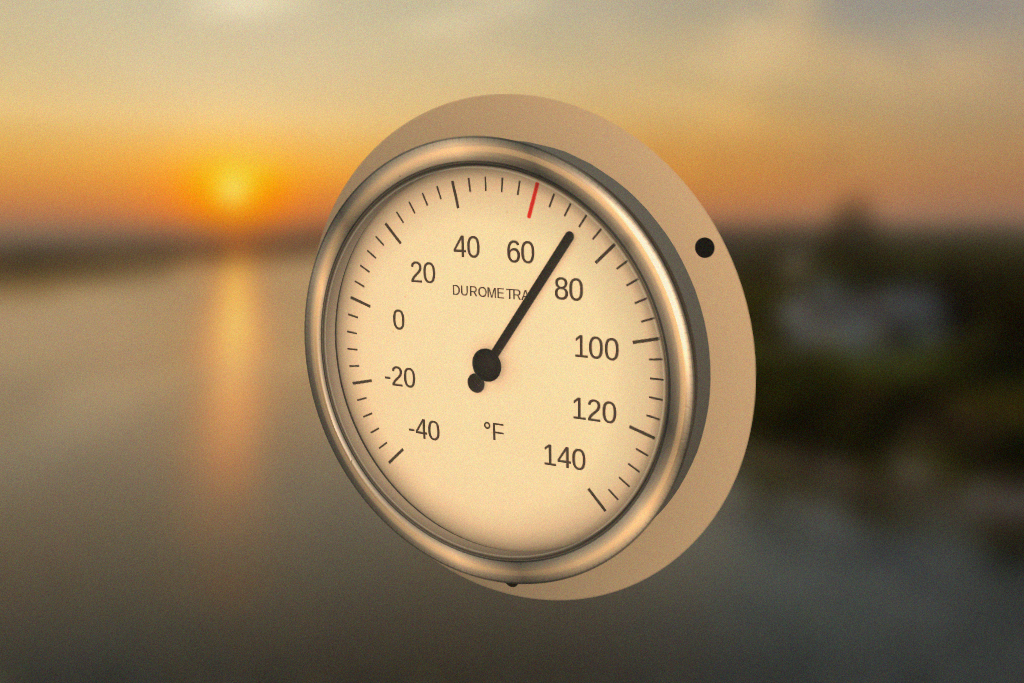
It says 72; °F
